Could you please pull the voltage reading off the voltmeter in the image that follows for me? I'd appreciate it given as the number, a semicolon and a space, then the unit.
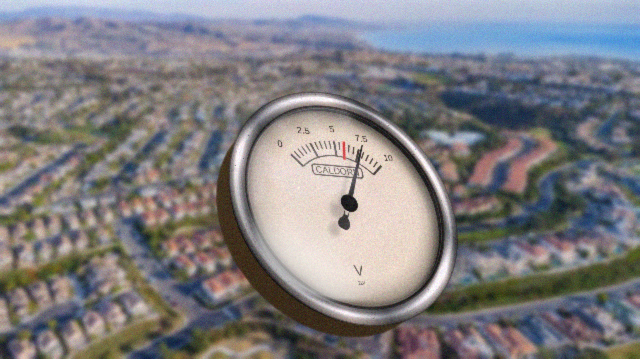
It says 7.5; V
